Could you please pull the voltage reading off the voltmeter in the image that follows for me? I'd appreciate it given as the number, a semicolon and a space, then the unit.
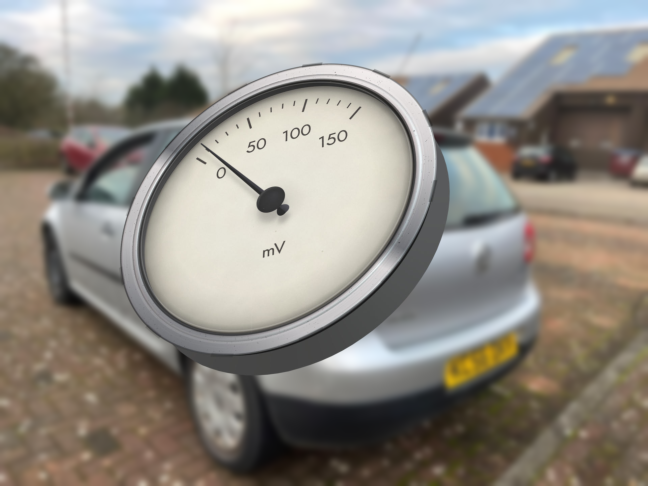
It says 10; mV
